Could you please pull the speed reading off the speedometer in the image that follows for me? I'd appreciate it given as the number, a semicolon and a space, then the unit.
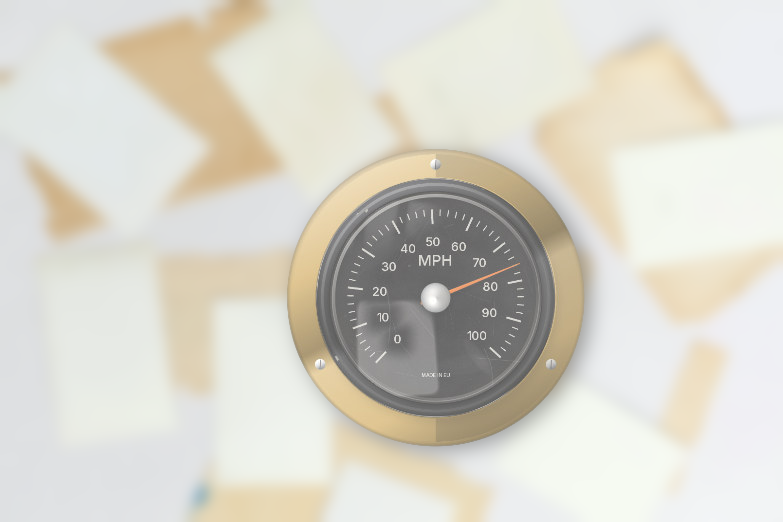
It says 76; mph
